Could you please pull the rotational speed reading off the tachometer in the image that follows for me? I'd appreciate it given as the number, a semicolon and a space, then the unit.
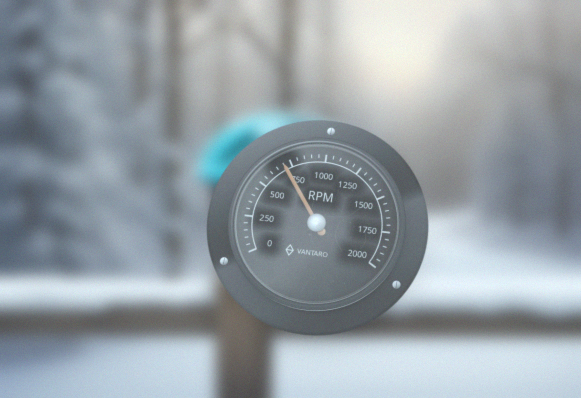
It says 700; rpm
